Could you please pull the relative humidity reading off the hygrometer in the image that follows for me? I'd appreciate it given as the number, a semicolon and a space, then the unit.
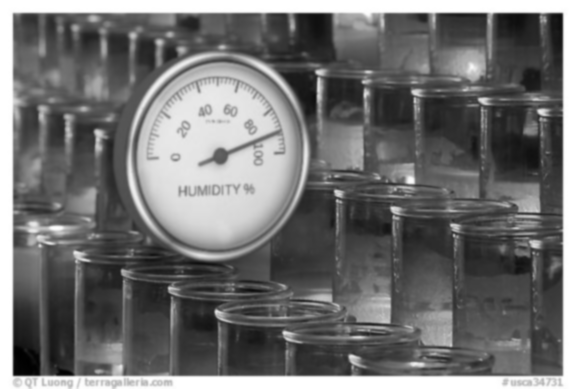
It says 90; %
